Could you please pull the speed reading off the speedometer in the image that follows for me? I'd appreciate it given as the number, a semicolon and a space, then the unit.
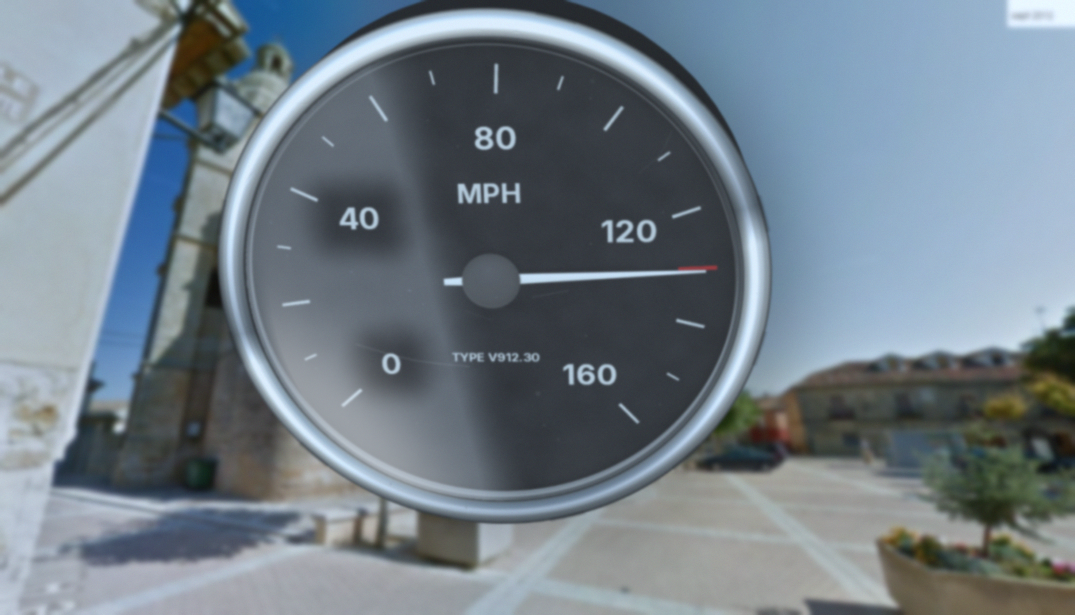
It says 130; mph
